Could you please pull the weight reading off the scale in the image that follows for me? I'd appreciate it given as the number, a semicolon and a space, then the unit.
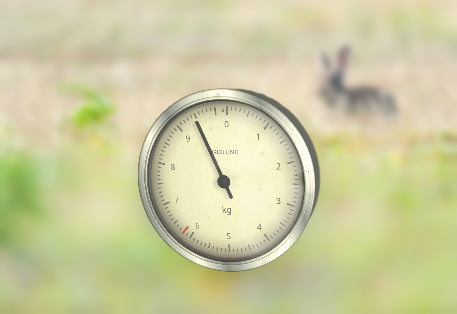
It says 9.5; kg
